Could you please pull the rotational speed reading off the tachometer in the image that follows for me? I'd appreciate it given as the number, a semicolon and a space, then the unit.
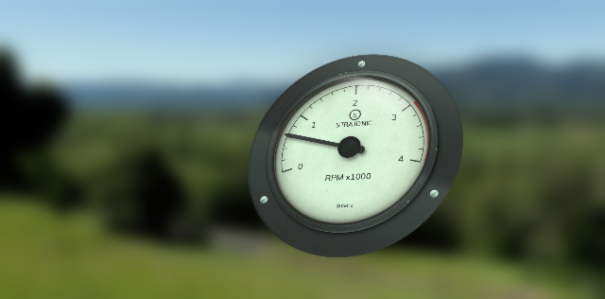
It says 600; rpm
